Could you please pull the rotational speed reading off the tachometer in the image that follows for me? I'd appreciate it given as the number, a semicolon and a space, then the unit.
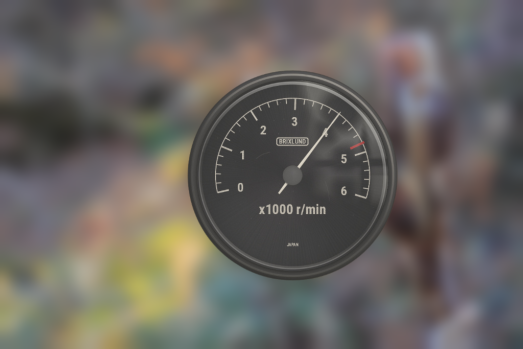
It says 4000; rpm
